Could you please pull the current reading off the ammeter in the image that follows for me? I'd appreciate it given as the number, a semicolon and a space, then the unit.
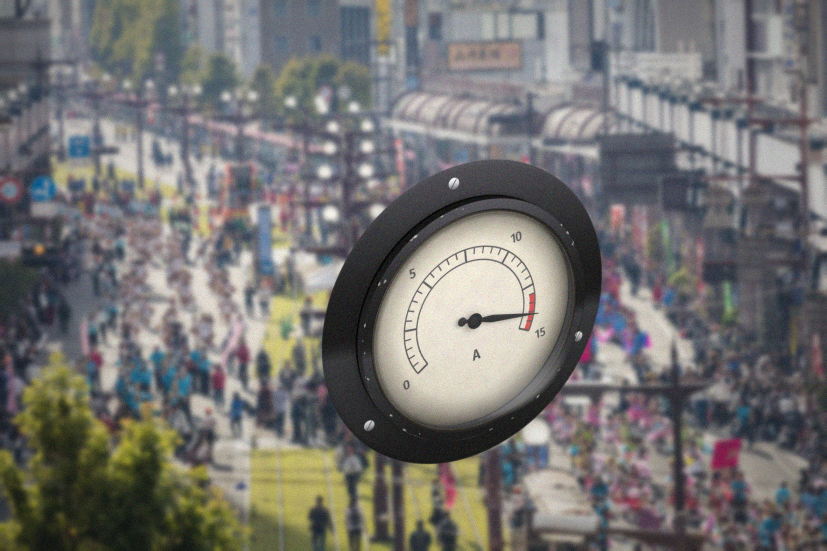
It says 14; A
